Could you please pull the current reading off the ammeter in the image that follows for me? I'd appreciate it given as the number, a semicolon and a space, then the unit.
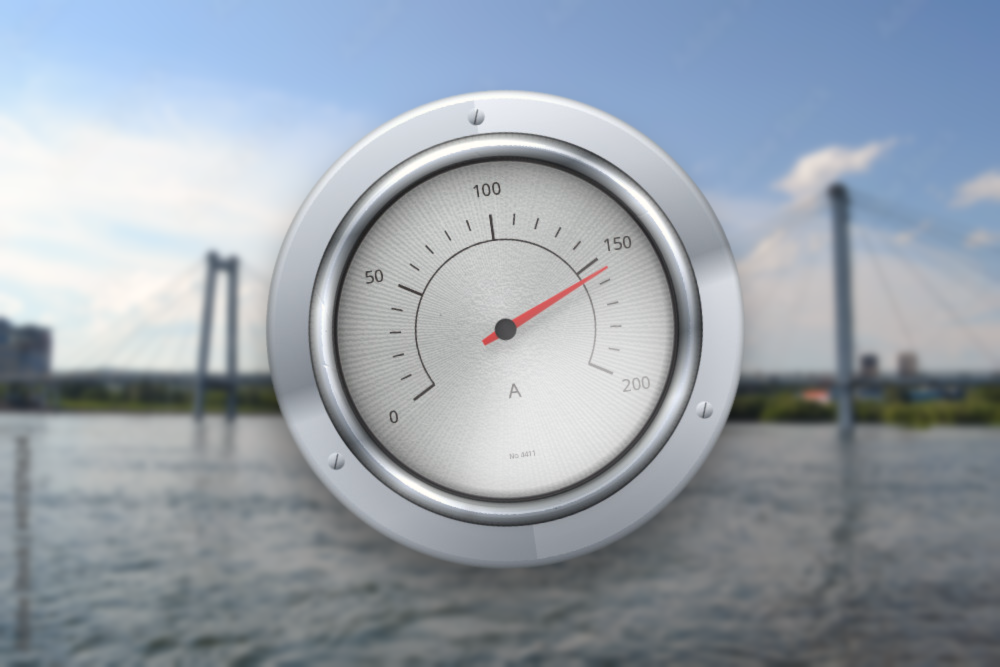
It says 155; A
